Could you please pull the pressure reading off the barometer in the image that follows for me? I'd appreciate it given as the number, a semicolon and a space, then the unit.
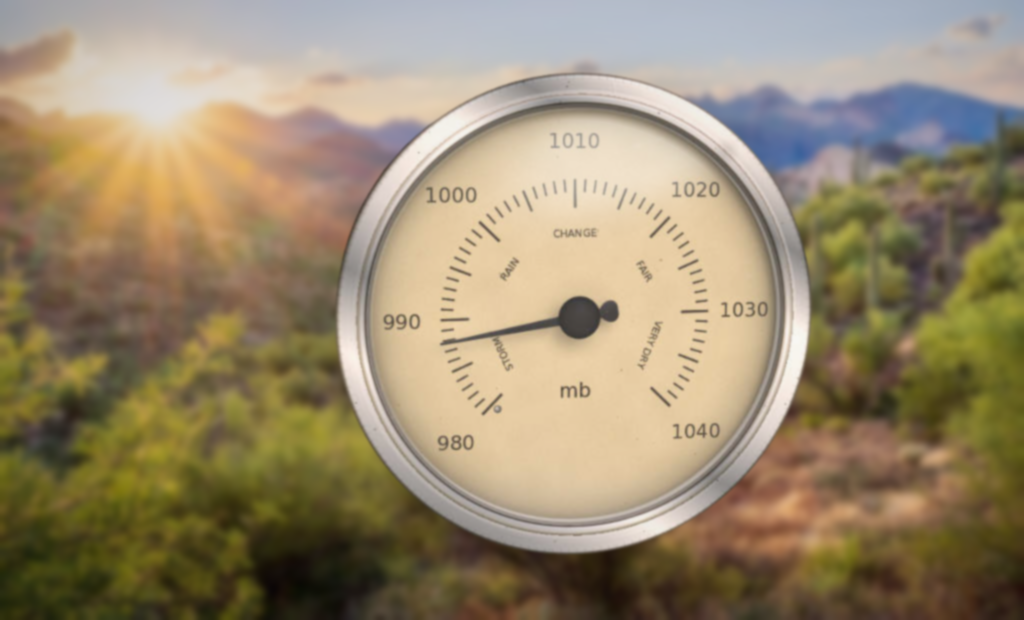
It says 988; mbar
